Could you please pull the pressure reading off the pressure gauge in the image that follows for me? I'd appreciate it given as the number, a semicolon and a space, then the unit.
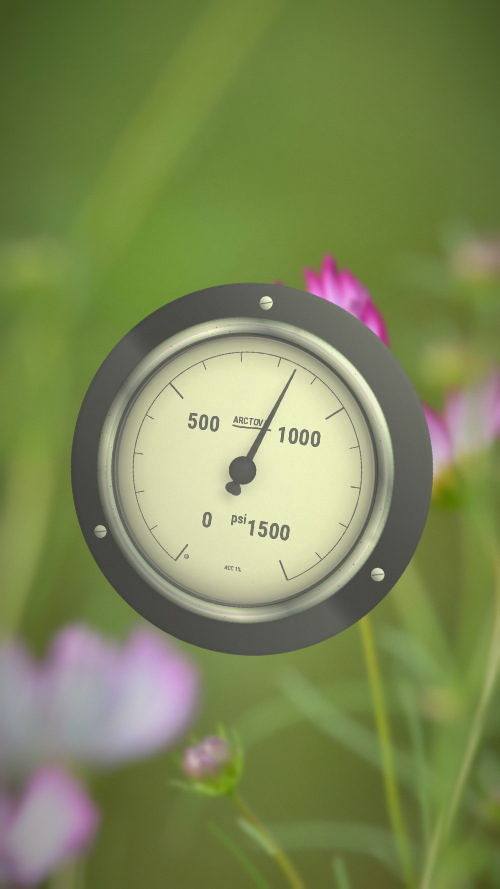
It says 850; psi
